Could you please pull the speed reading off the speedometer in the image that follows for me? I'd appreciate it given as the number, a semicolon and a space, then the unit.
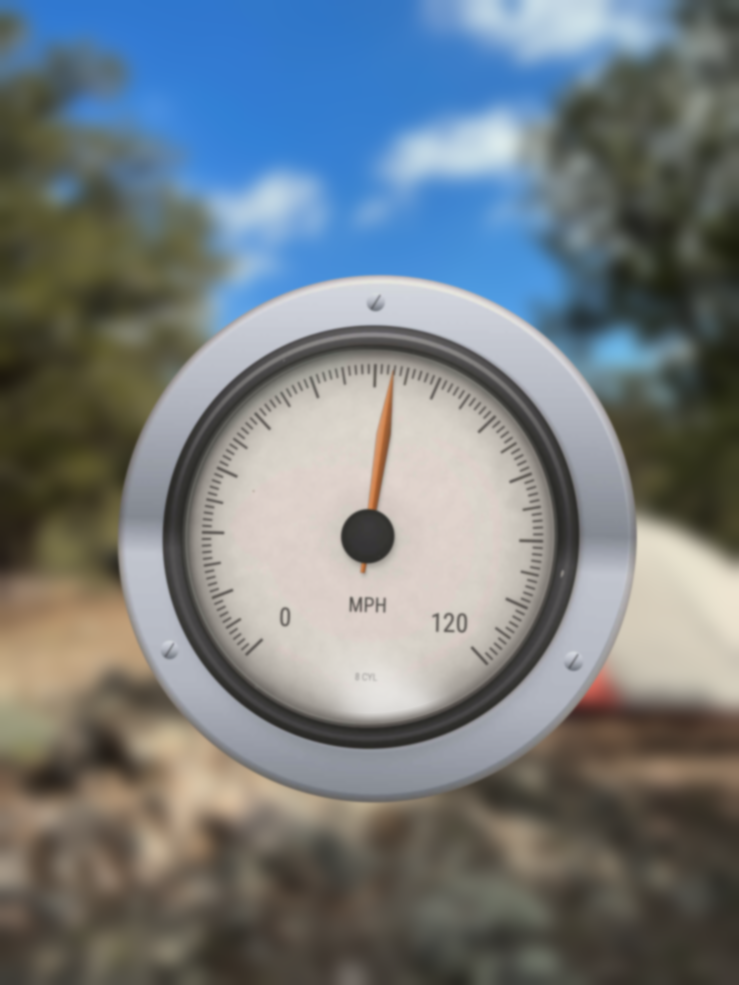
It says 63; mph
